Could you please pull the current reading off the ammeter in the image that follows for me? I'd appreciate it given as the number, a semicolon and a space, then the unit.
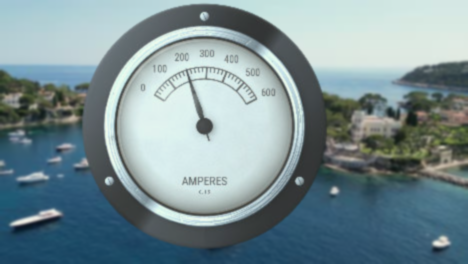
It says 200; A
